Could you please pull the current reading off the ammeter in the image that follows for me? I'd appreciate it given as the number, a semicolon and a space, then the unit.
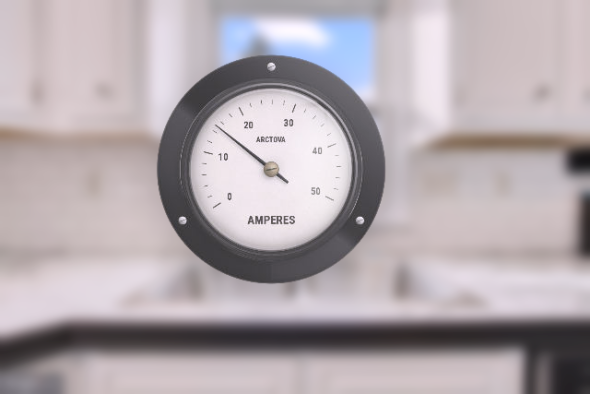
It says 15; A
